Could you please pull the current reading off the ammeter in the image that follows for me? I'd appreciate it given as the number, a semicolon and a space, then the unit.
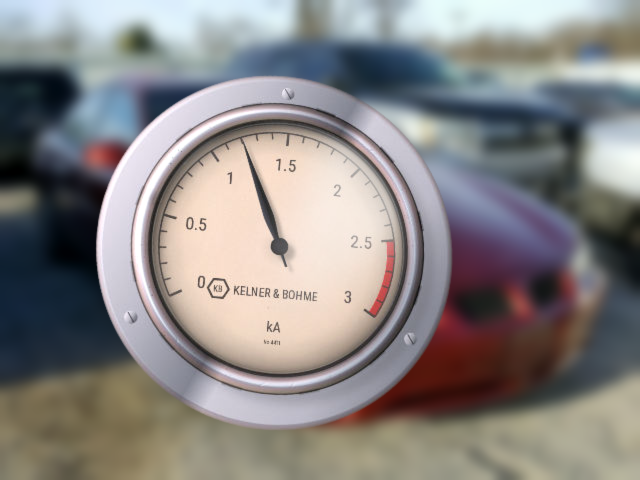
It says 1.2; kA
